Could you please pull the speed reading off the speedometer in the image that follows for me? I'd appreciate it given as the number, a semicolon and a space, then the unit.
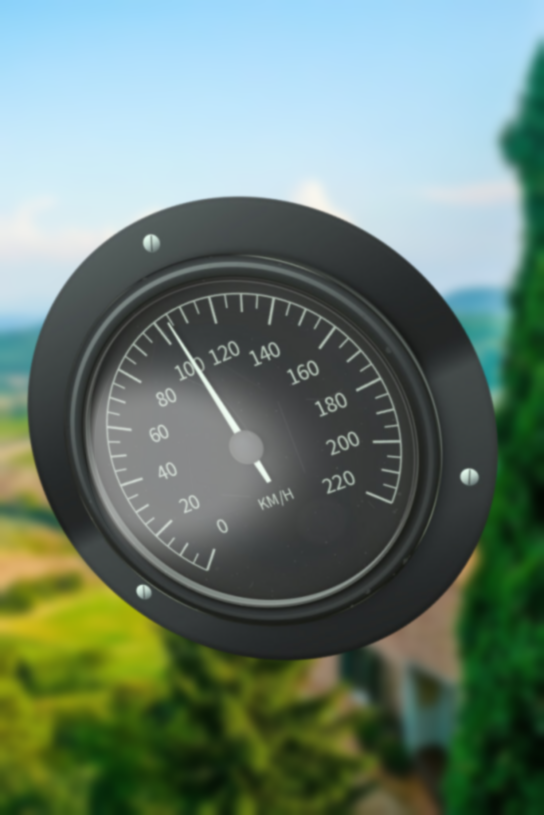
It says 105; km/h
